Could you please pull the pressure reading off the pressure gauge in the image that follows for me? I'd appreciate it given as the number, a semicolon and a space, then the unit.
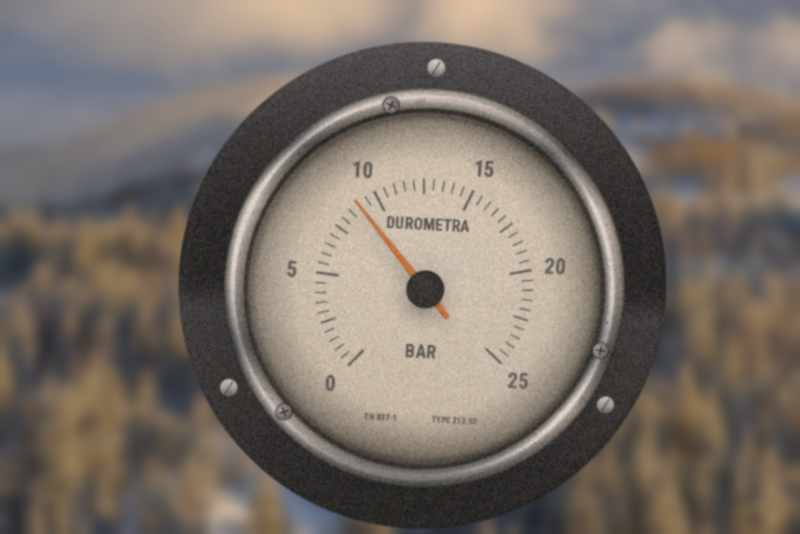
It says 9; bar
